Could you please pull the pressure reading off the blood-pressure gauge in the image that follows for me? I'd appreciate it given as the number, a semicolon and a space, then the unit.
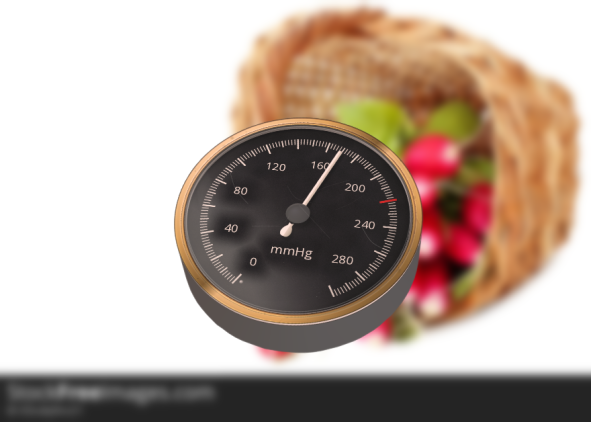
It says 170; mmHg
